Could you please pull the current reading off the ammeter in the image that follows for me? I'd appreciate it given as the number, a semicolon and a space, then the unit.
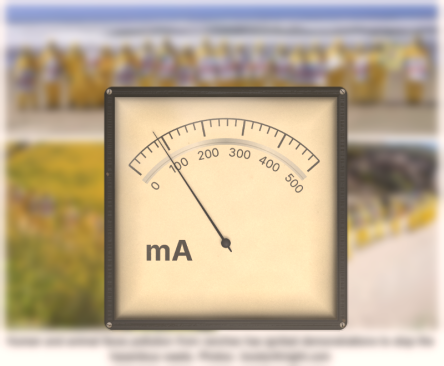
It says 90; mA
